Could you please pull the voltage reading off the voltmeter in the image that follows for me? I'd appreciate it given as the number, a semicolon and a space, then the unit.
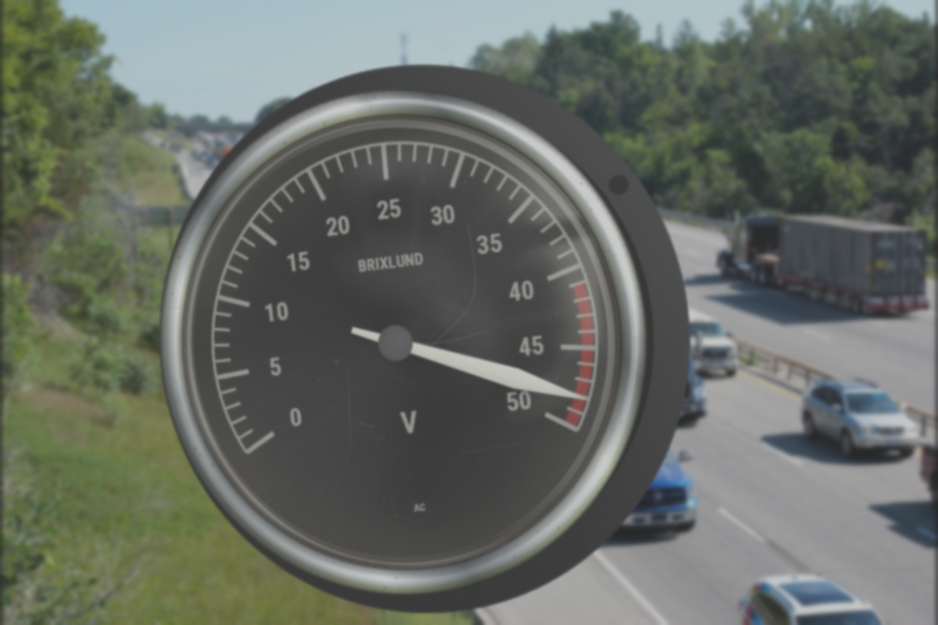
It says 48; V
